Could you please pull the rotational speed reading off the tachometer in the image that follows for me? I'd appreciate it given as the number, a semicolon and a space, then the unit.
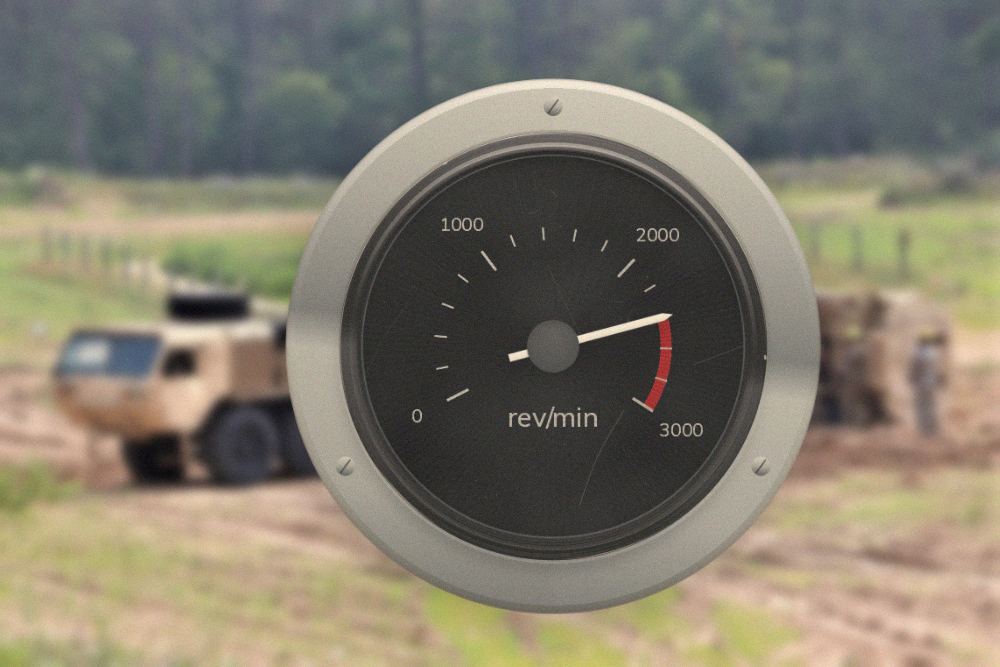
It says 2400; rpm
